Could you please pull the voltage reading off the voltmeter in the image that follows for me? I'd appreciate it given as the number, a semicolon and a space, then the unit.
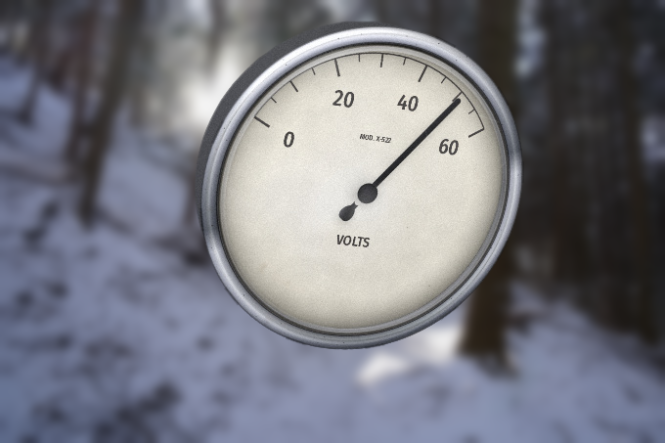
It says 50; V
